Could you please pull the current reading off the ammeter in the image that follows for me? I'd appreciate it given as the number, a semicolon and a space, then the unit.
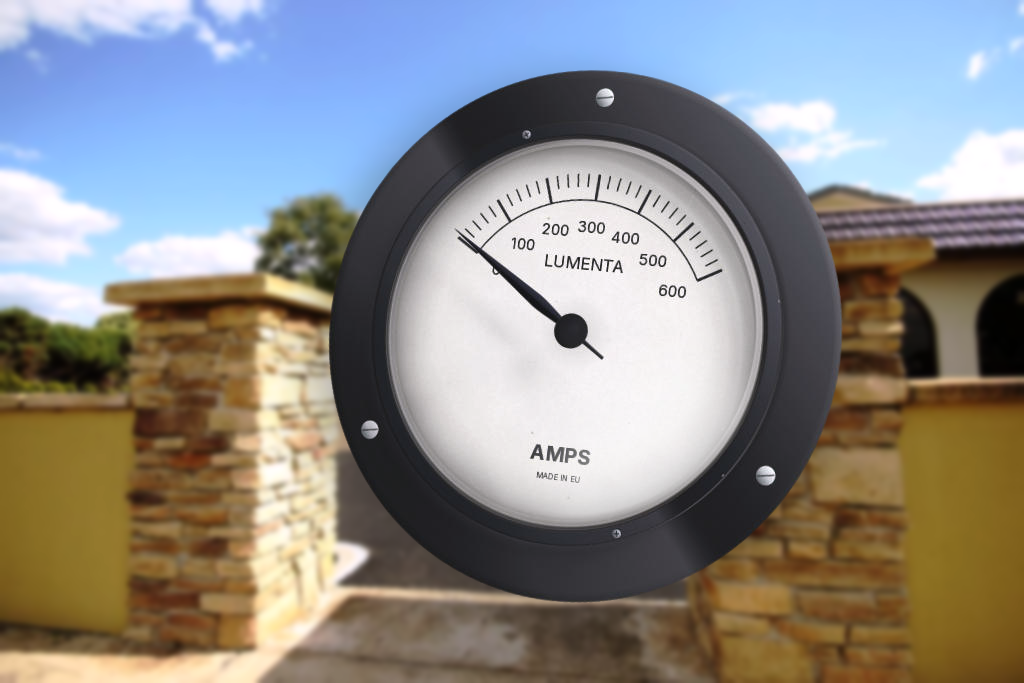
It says 10; A
